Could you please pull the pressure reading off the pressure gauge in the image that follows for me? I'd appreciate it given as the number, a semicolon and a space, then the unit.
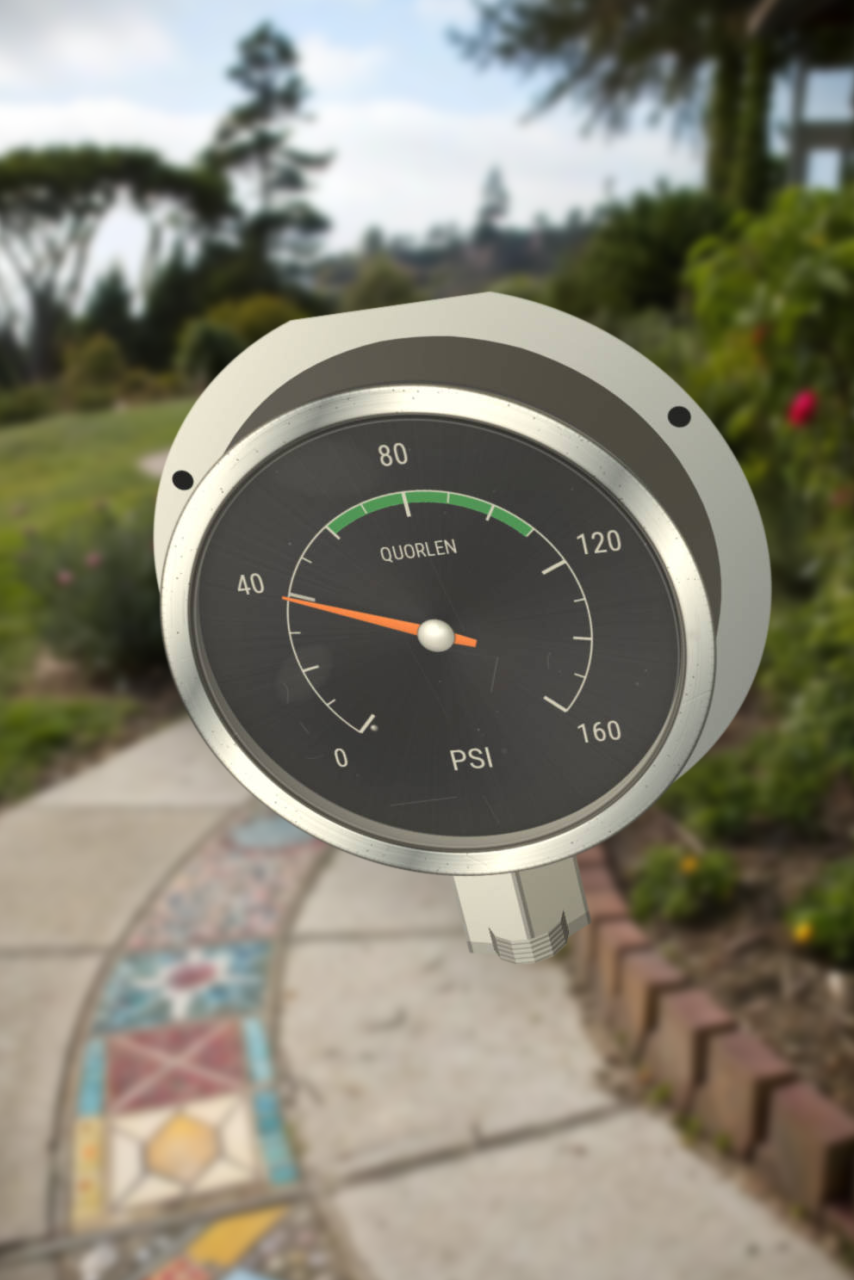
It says 40; psi
